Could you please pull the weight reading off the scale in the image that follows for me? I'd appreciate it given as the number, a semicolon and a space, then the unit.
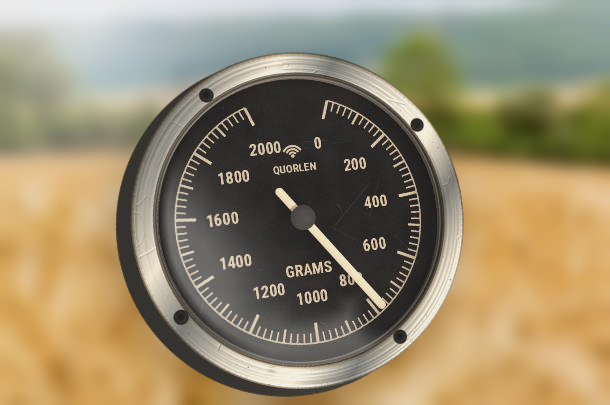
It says 780; g
